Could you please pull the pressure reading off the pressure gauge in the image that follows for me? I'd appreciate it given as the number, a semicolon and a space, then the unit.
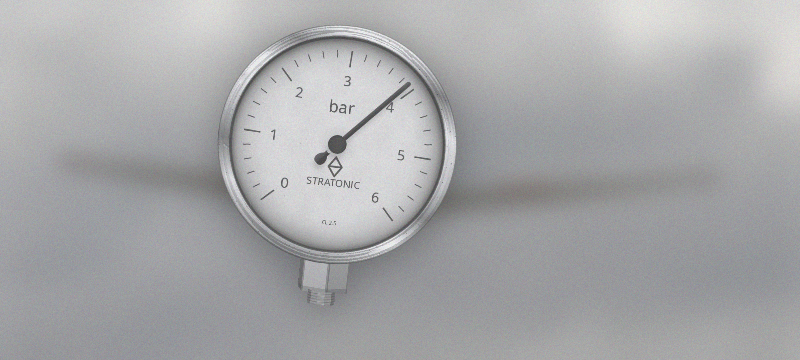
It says 3.9; bar
